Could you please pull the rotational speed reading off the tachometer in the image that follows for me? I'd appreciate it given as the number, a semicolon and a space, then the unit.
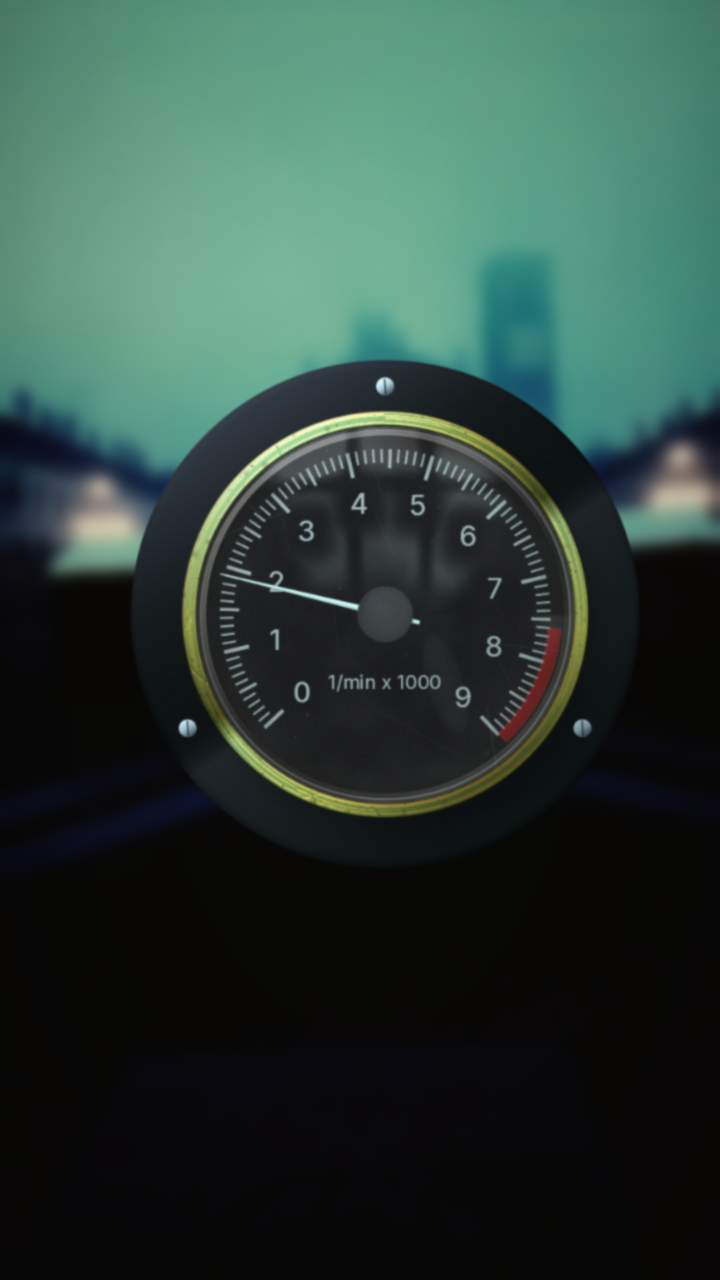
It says 1900; rpm
